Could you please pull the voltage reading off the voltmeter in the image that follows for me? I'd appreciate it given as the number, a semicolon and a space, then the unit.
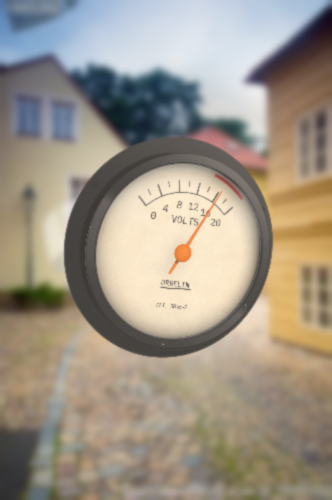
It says 16; V
